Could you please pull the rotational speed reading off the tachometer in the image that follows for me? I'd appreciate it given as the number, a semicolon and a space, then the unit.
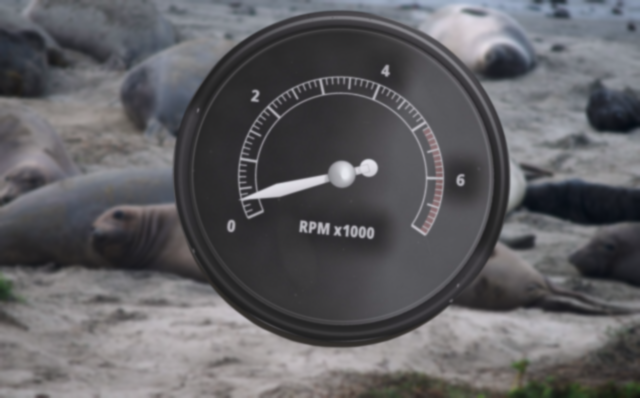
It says 300; rpm
